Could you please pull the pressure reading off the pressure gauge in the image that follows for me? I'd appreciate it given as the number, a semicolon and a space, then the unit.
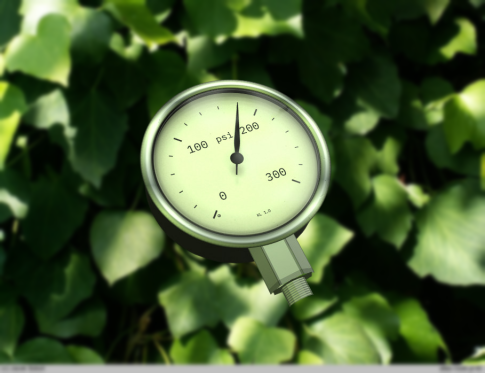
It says 180; psi
